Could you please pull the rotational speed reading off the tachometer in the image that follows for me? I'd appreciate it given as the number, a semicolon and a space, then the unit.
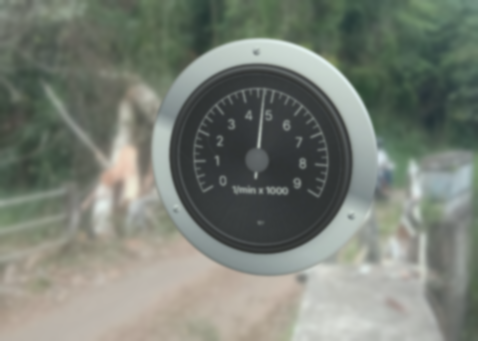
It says 4750; rpm
